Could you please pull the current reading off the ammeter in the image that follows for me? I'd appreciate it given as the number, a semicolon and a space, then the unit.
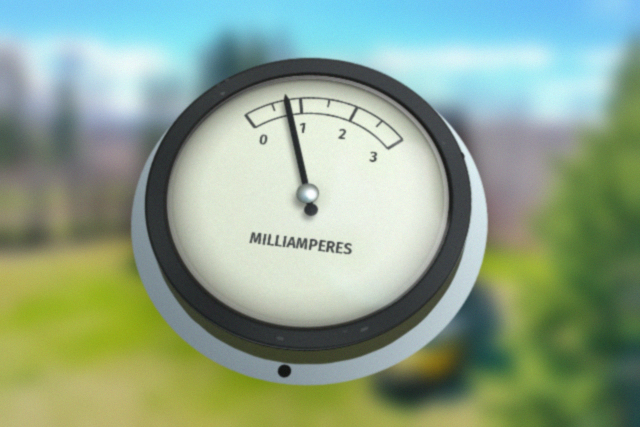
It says 0.75; mA
